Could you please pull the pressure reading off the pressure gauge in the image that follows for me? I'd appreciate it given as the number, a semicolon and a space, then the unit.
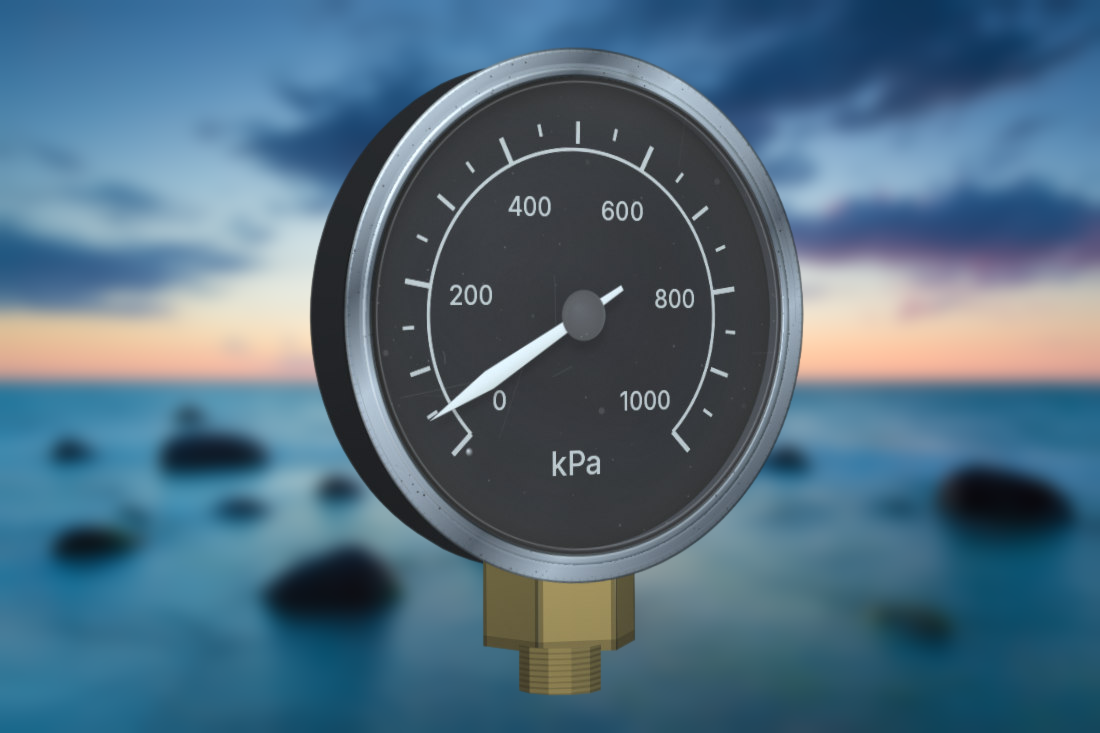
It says 50; kPa
